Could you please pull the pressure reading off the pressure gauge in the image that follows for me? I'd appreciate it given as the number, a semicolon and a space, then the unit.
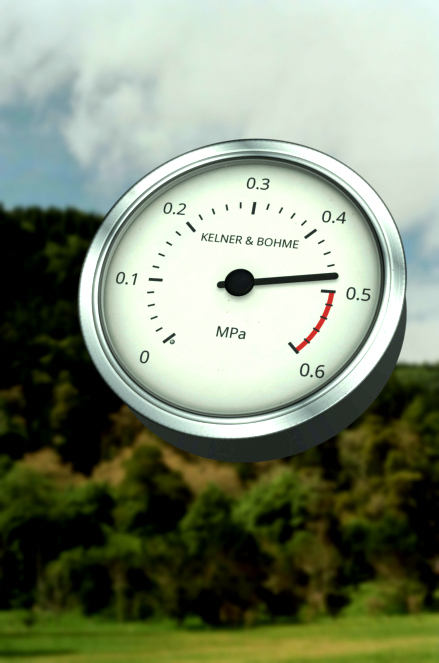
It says 0.48; MPa
